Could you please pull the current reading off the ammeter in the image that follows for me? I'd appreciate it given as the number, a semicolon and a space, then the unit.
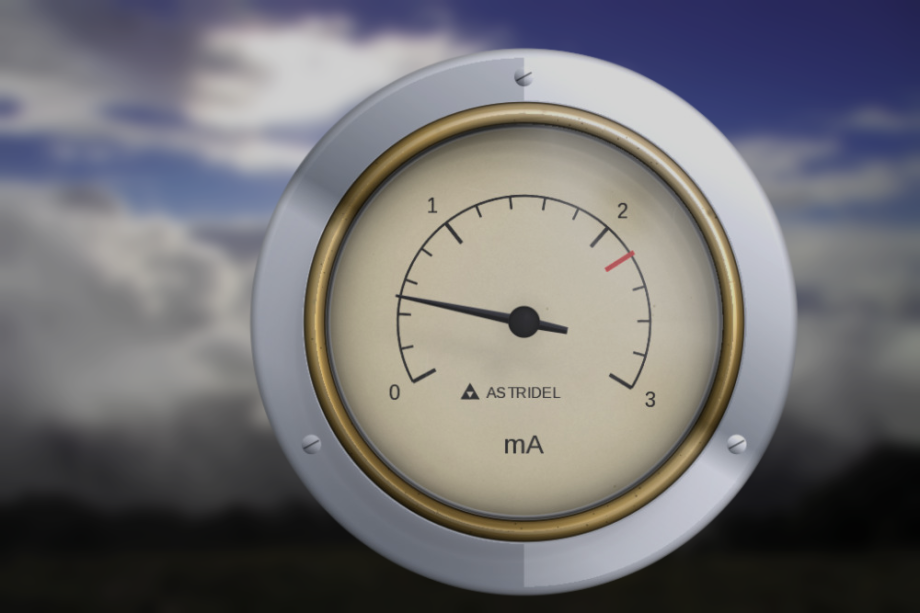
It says 0.5; mA
